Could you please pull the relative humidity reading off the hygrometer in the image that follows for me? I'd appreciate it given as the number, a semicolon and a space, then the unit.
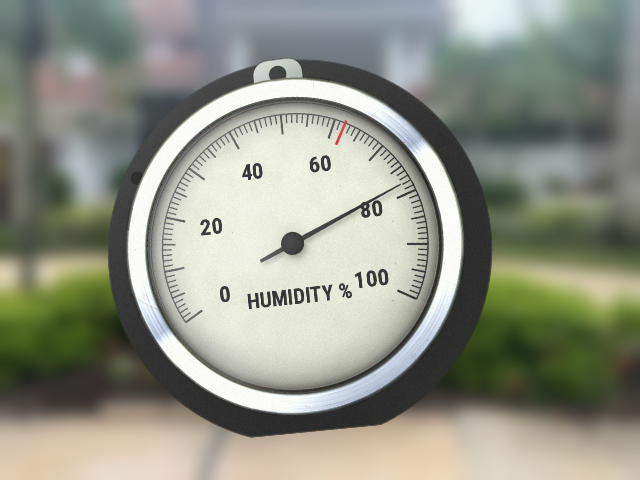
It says 78; %
